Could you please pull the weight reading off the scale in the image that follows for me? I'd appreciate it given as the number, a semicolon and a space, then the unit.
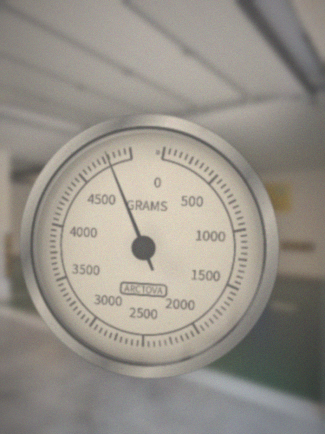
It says 4800; g
